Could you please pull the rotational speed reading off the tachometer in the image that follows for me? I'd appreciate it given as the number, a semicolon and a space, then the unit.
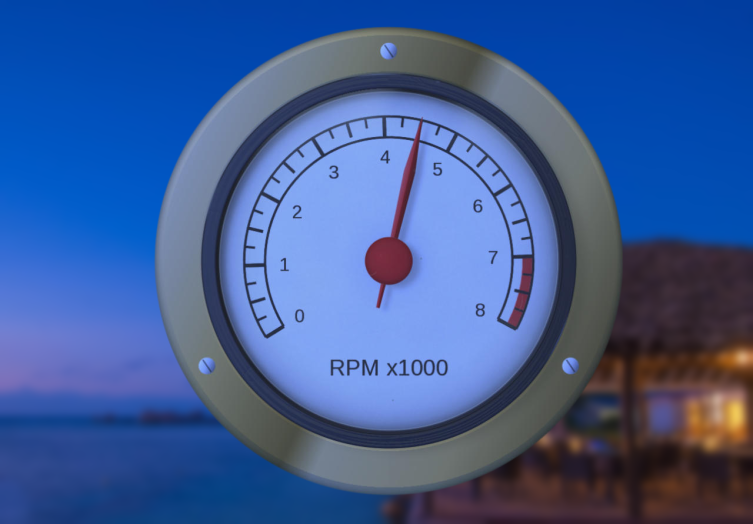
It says 4500; rpm
